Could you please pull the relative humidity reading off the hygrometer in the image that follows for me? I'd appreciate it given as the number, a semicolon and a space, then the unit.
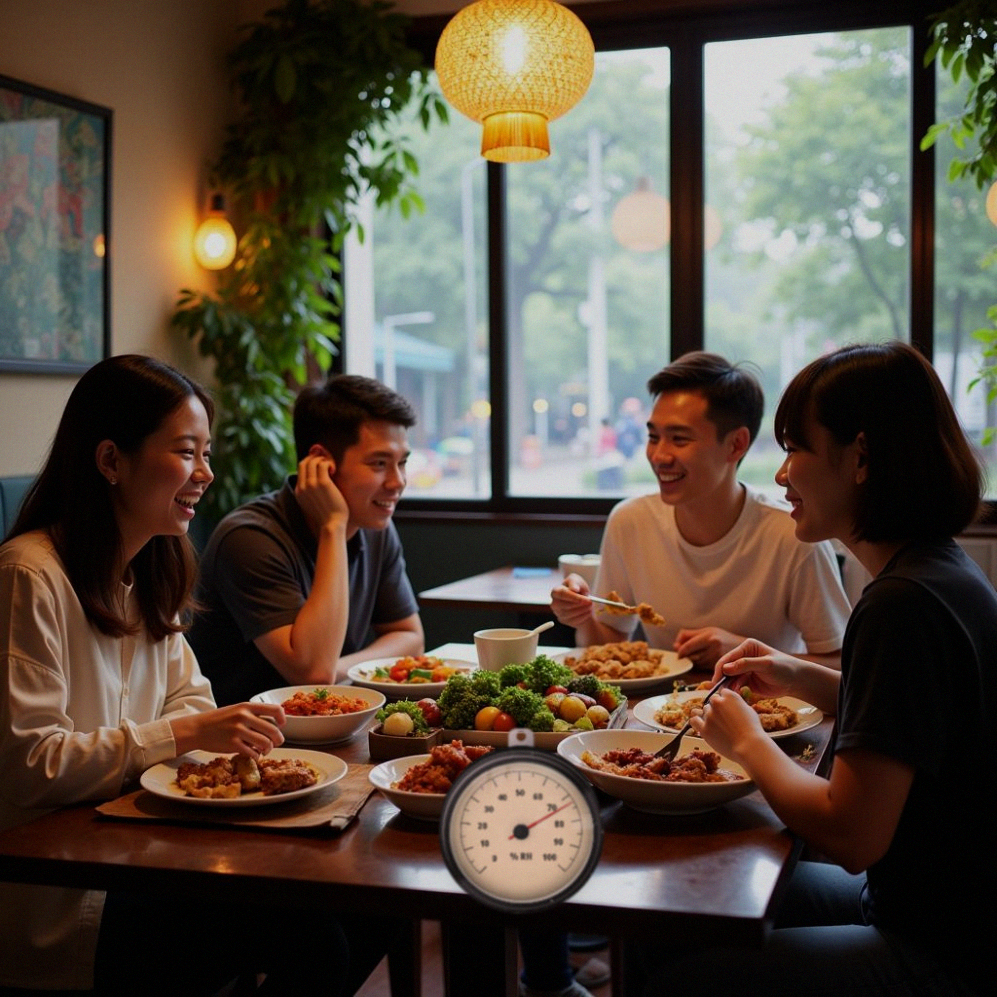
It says 72.5; %
